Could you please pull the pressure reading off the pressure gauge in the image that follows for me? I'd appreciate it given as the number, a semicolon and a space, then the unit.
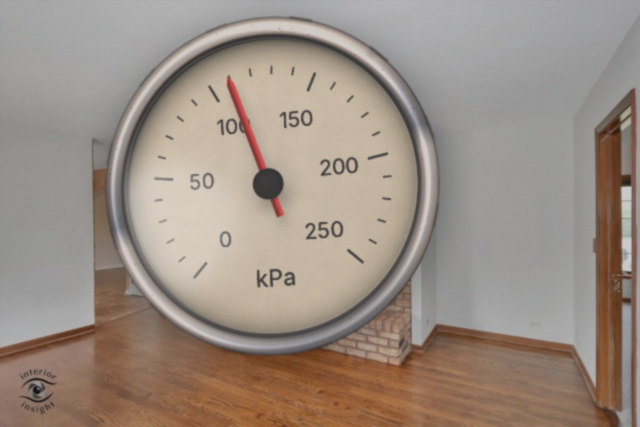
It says 110; kPa
